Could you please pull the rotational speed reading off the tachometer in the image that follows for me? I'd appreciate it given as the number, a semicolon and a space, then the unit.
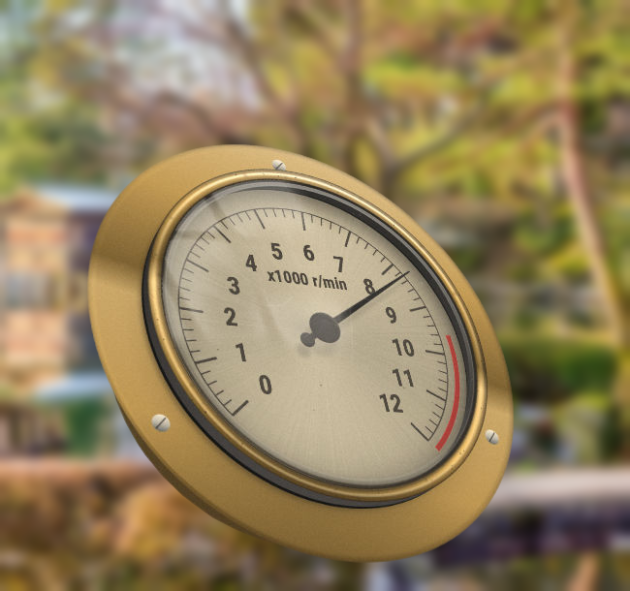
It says 8300; rpm
